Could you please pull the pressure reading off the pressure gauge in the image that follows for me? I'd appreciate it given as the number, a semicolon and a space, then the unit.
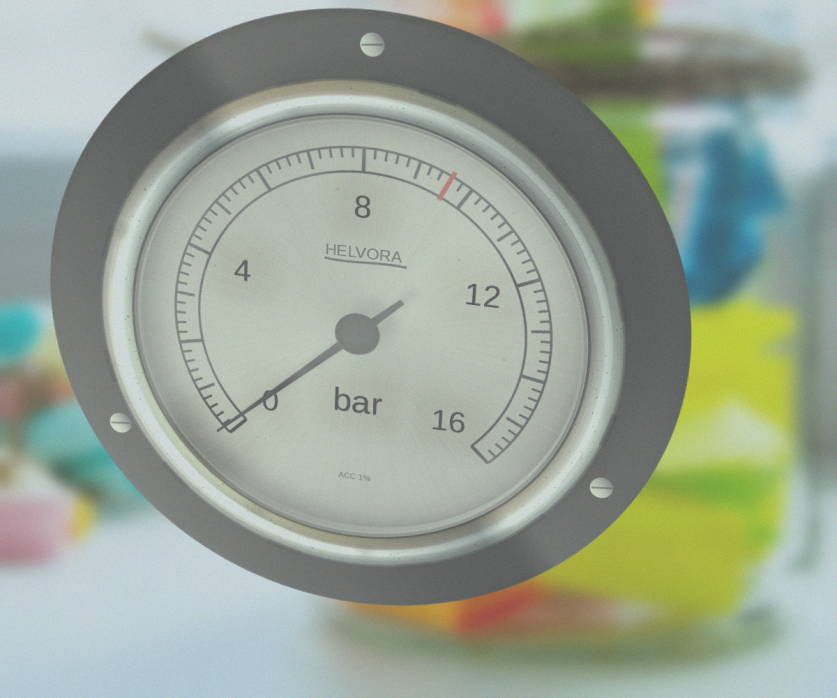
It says 0.2; bar
